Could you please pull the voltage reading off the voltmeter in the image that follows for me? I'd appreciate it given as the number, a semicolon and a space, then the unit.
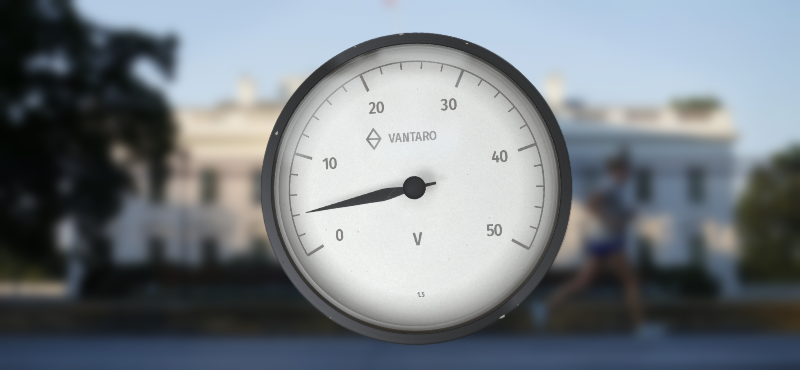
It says 4; V
